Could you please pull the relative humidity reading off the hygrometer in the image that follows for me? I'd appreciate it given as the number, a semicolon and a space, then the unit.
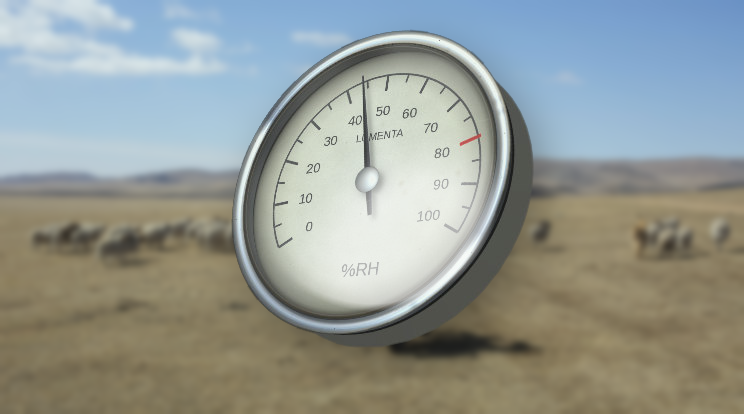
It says 45; %
